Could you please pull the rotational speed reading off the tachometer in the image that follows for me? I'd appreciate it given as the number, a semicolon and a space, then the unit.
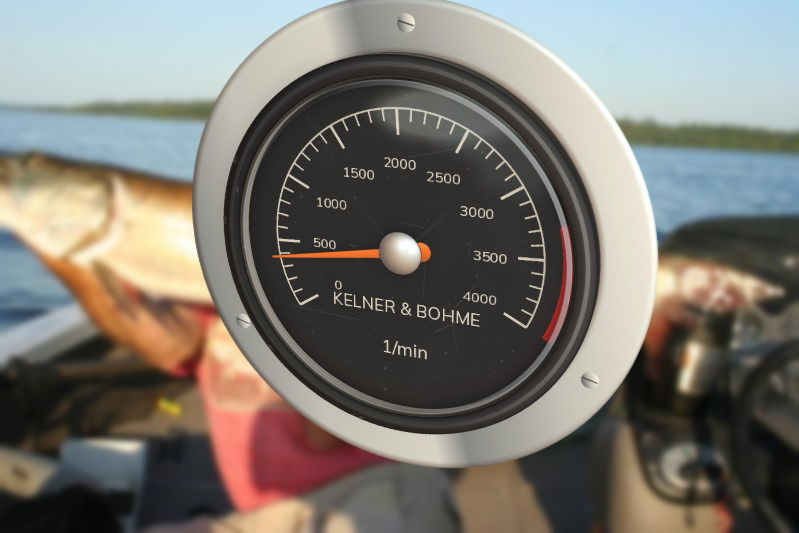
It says 400; rpm
